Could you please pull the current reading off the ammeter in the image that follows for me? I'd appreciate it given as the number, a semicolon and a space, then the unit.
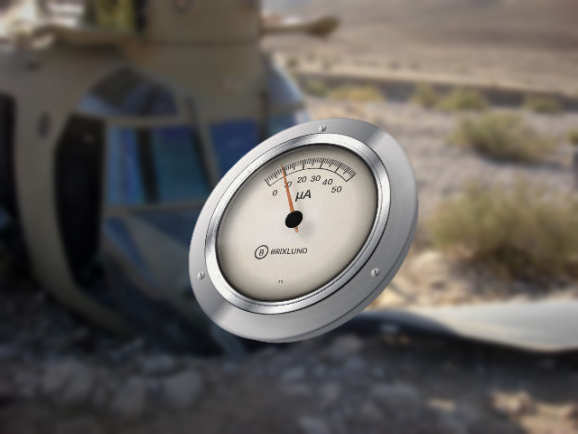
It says 10; µA
